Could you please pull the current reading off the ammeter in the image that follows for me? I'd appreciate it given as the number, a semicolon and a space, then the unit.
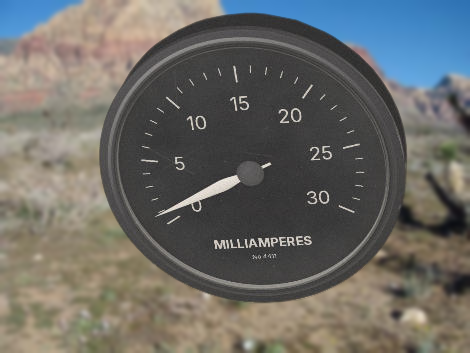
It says 1; mA
